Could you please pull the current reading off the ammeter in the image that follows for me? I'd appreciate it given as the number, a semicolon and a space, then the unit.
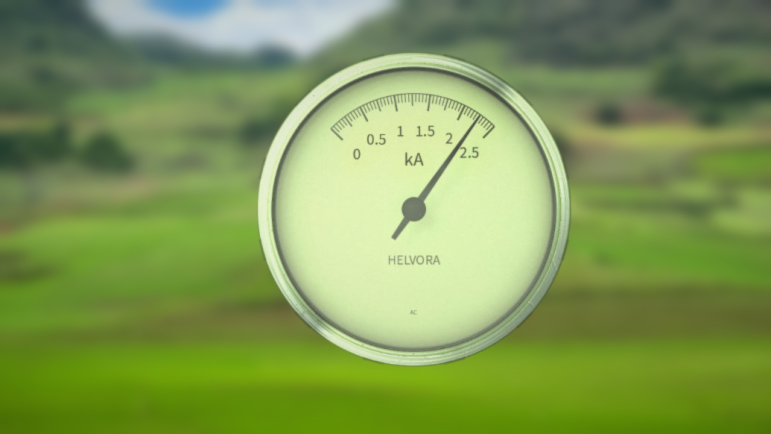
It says 2.25; kA
